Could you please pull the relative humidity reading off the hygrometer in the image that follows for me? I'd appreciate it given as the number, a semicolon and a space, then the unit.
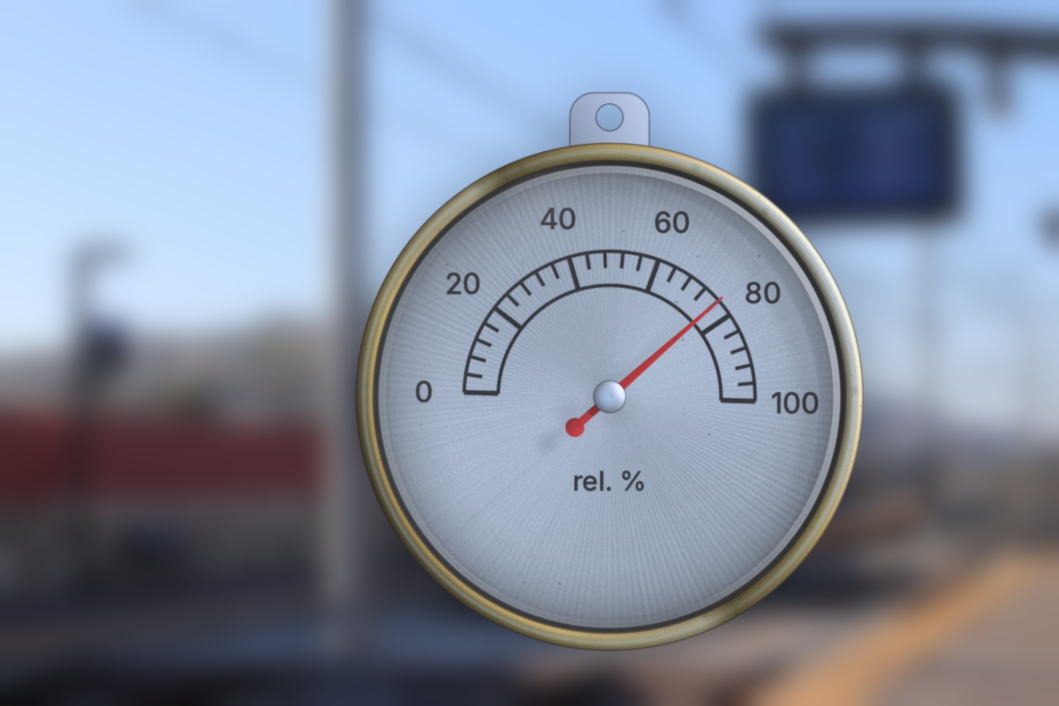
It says 76; %
